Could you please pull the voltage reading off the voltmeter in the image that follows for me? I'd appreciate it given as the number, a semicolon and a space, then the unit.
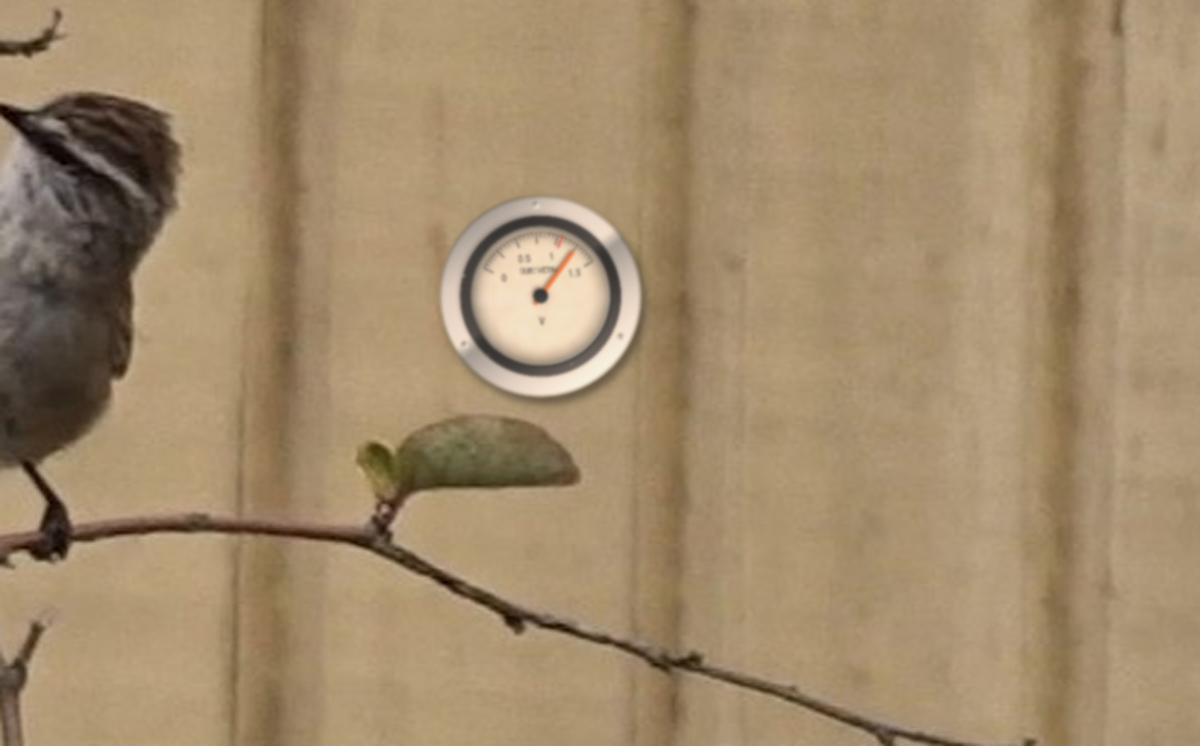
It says 1.25; V
